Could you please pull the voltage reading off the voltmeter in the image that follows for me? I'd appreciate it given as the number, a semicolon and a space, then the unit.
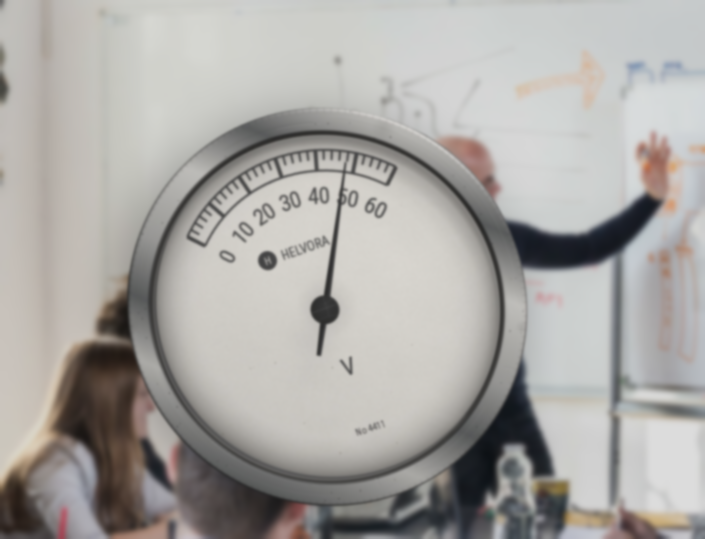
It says 48; V
